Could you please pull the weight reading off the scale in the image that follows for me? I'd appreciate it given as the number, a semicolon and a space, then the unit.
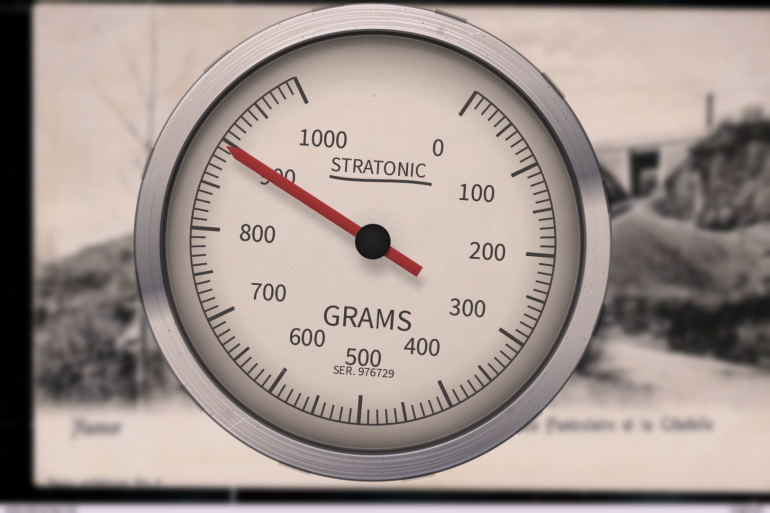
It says 895; g
